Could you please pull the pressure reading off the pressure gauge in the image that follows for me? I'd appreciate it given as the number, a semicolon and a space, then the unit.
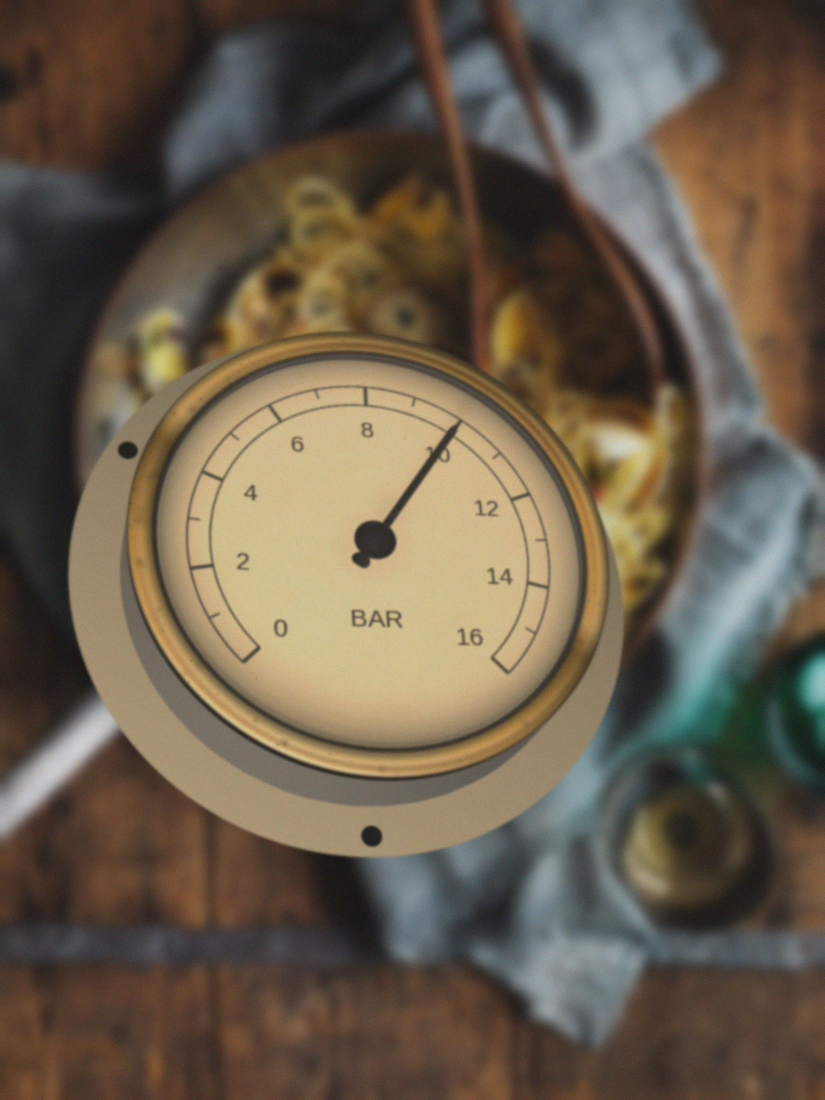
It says 10; bar
